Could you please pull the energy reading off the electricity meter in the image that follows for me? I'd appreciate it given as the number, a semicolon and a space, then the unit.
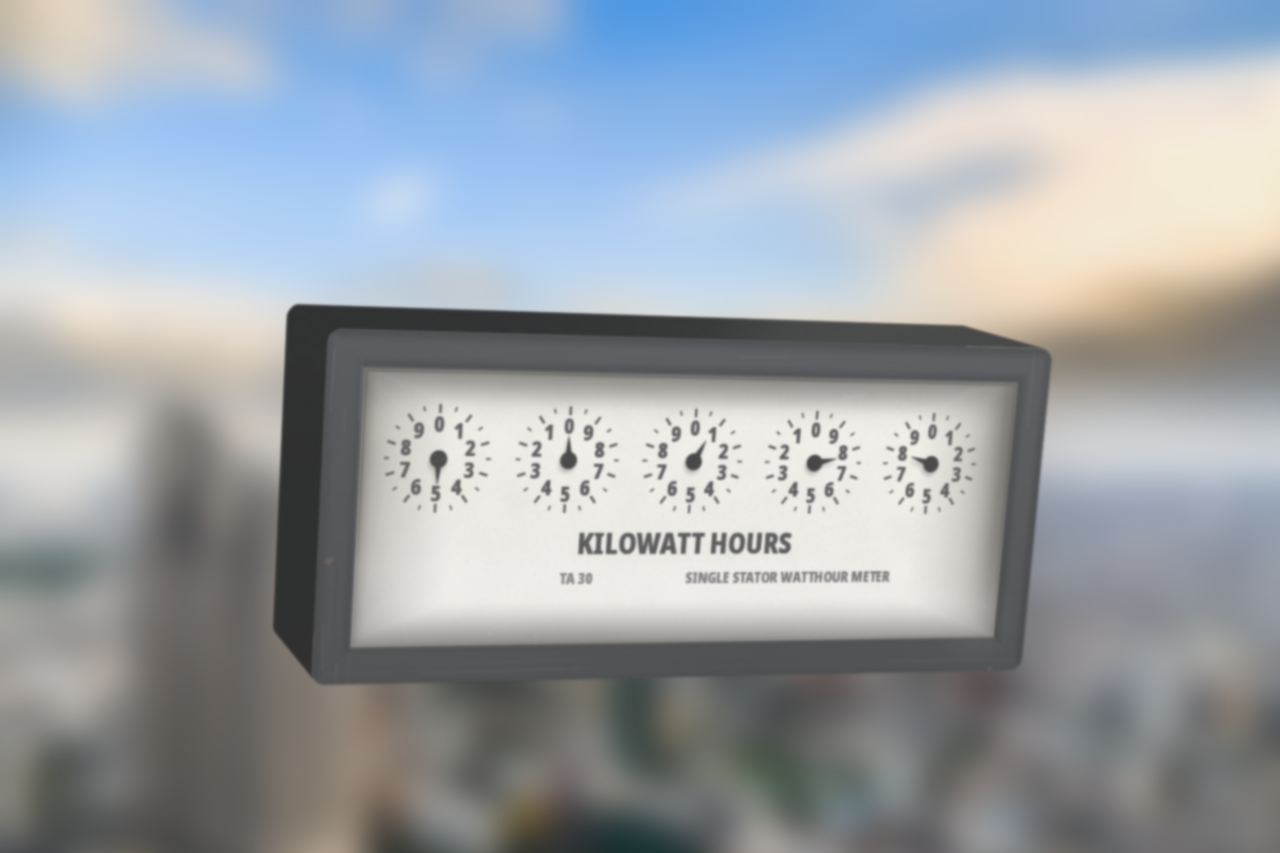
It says 50078; kWh
